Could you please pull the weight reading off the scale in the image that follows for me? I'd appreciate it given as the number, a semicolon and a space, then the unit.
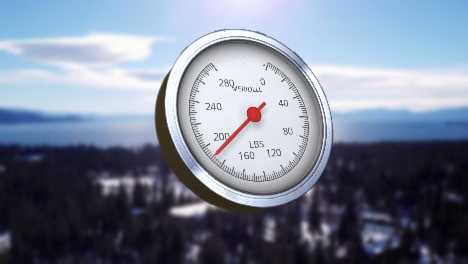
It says 190; lb
